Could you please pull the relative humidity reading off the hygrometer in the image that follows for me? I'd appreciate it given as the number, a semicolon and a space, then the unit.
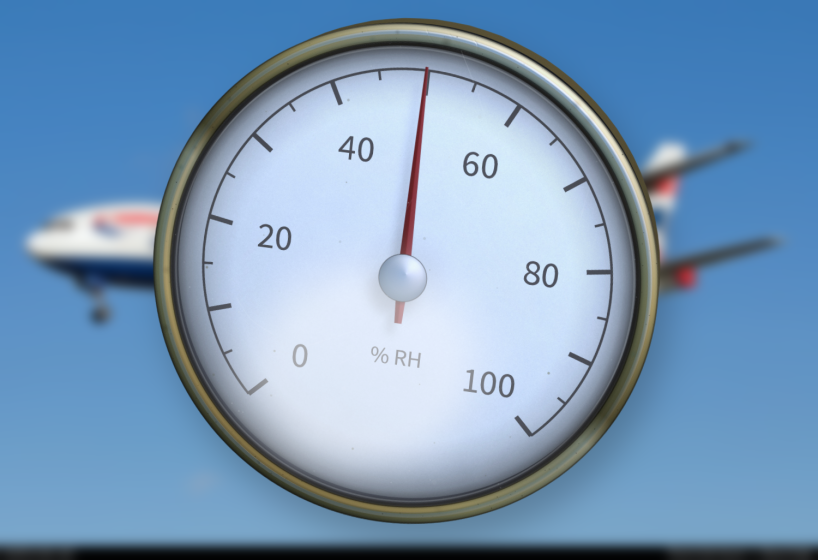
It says 50; %
